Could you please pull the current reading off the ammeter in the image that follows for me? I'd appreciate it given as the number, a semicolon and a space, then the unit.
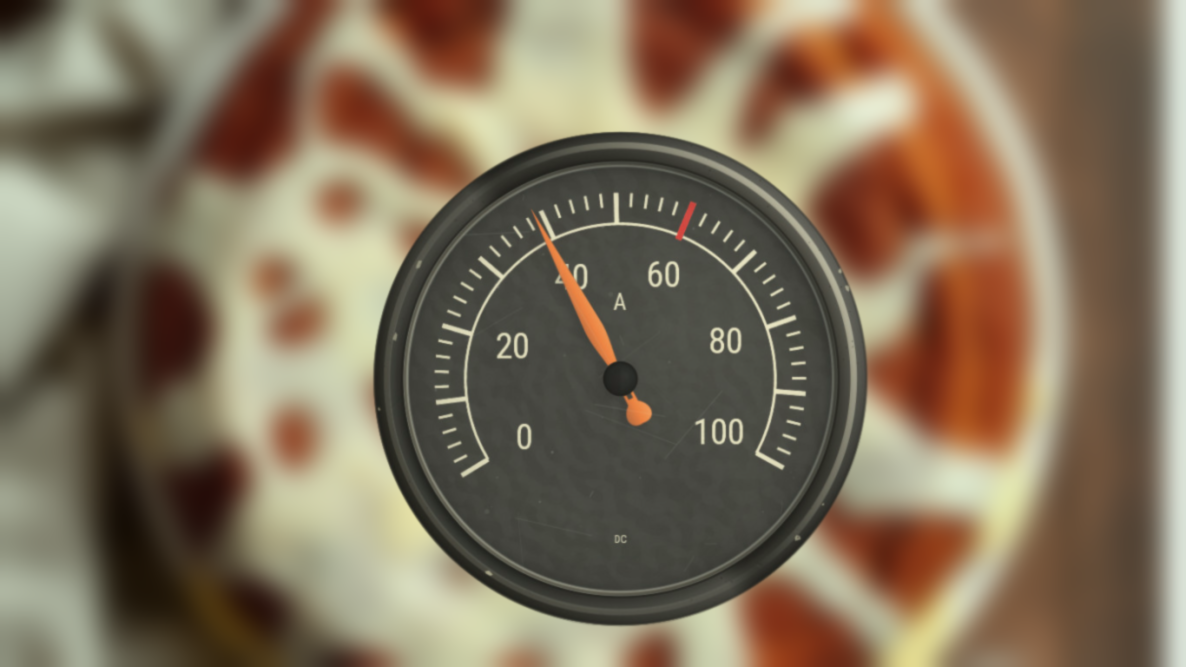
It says 39; A
